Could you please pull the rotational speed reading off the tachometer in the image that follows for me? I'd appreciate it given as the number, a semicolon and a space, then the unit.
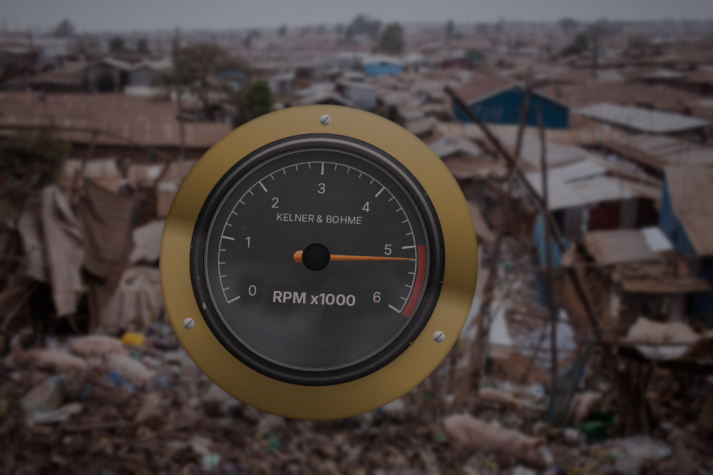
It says 5200; rpm
